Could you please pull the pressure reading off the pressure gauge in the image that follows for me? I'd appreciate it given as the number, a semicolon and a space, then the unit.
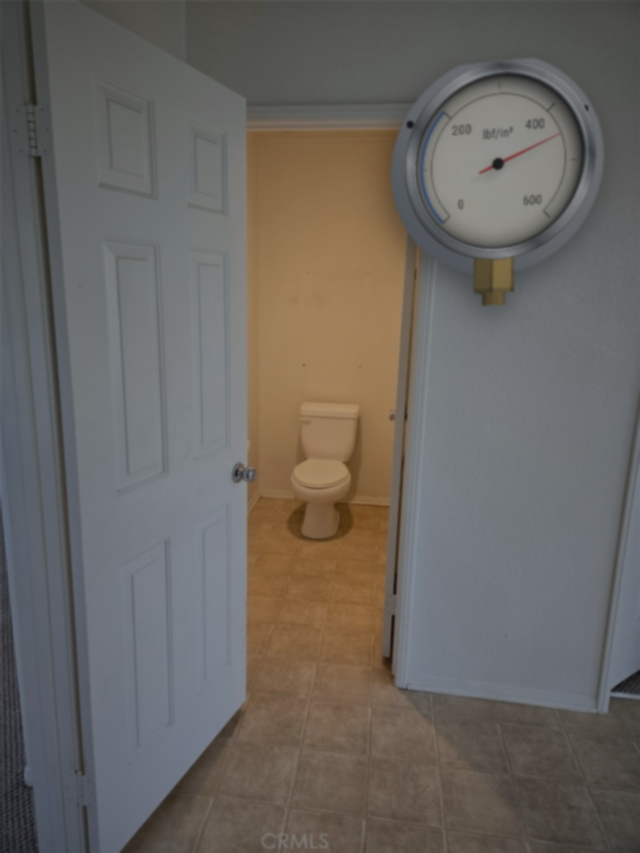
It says 450; psi
